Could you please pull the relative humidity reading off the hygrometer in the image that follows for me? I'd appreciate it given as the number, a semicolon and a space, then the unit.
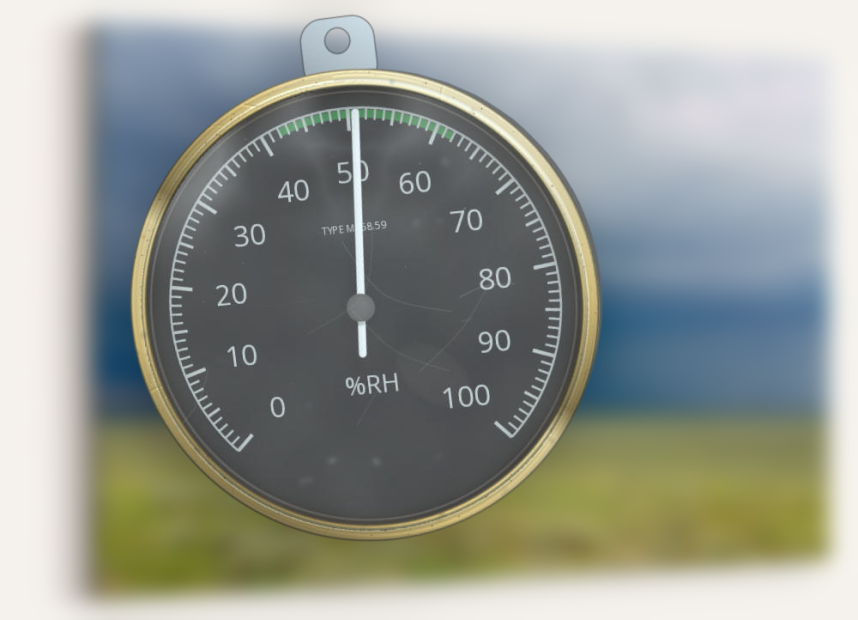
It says 51; %
